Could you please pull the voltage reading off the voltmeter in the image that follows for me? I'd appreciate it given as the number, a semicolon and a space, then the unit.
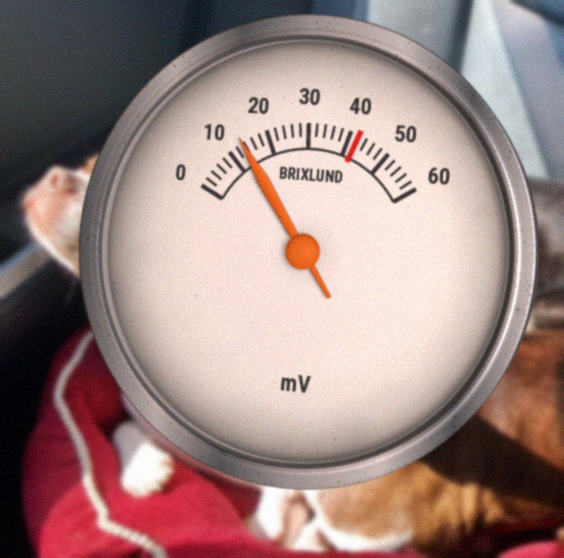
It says 14; mV
